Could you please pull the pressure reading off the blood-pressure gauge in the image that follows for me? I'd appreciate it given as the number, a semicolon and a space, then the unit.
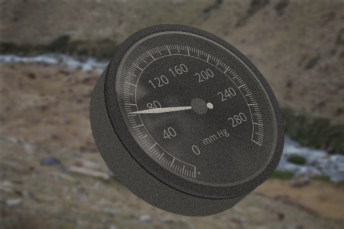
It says 70; mmHg
